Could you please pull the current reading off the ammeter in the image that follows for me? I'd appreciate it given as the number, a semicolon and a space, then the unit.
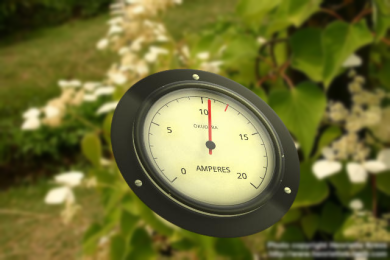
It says 10.5; A
